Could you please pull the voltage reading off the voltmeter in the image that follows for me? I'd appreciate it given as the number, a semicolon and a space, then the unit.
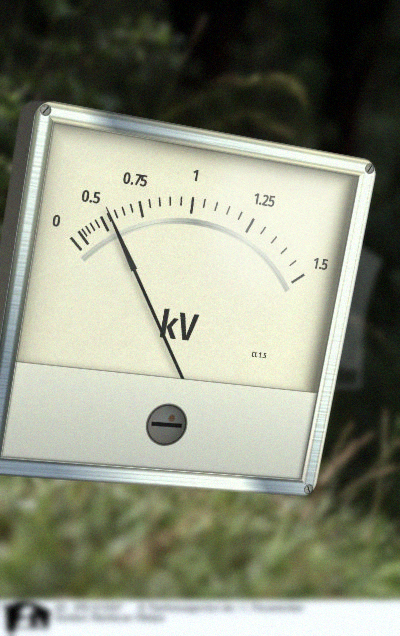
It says 0.55; kV
